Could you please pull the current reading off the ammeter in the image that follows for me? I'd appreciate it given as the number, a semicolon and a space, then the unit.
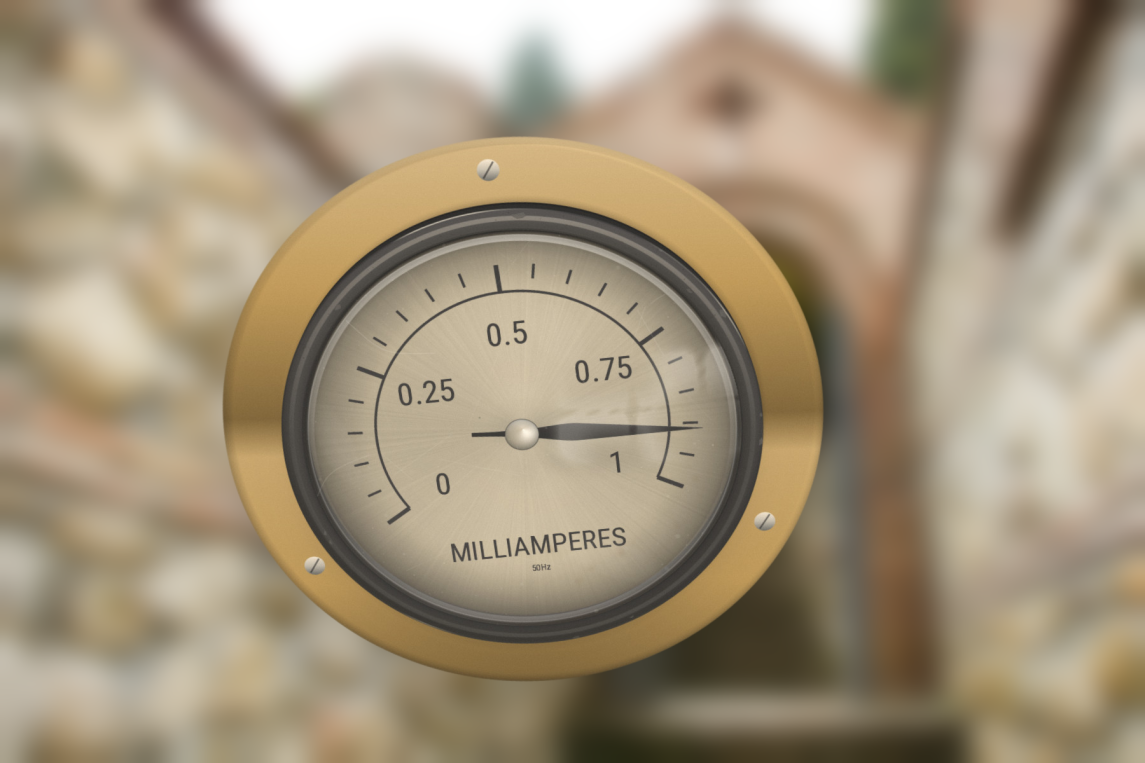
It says 0.9; mA
